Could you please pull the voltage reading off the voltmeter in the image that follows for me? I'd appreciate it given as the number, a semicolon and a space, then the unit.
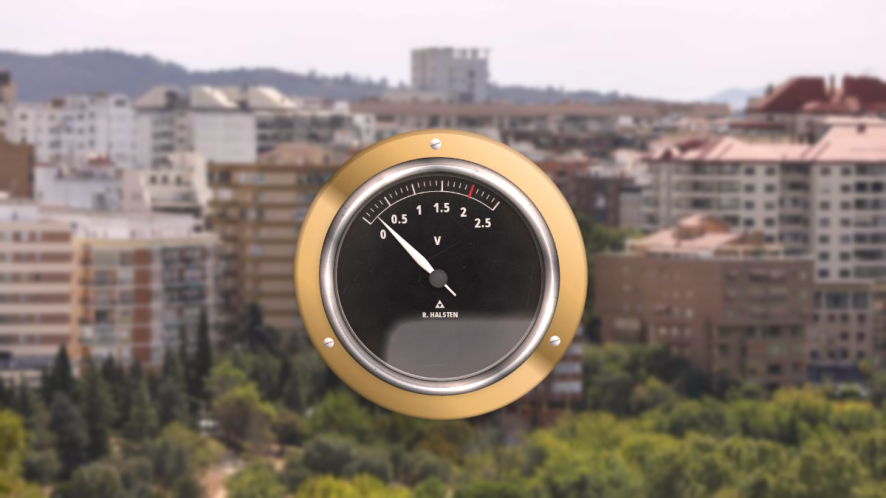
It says 0.2; V
